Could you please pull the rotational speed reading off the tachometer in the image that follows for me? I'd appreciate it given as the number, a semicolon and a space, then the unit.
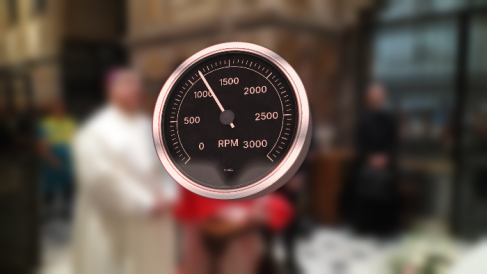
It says 1150; rpm
